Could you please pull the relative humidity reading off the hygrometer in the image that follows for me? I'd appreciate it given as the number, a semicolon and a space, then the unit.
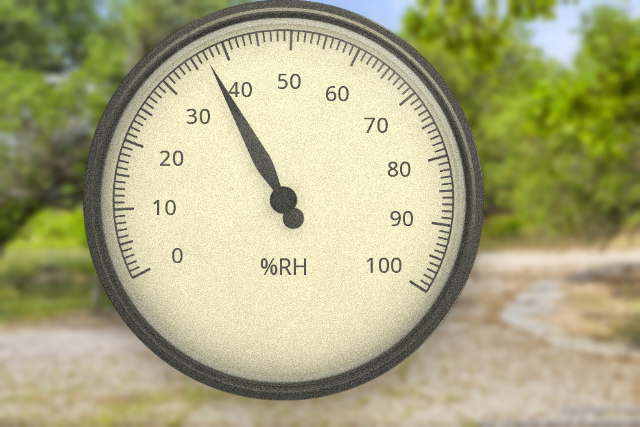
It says 37; %
